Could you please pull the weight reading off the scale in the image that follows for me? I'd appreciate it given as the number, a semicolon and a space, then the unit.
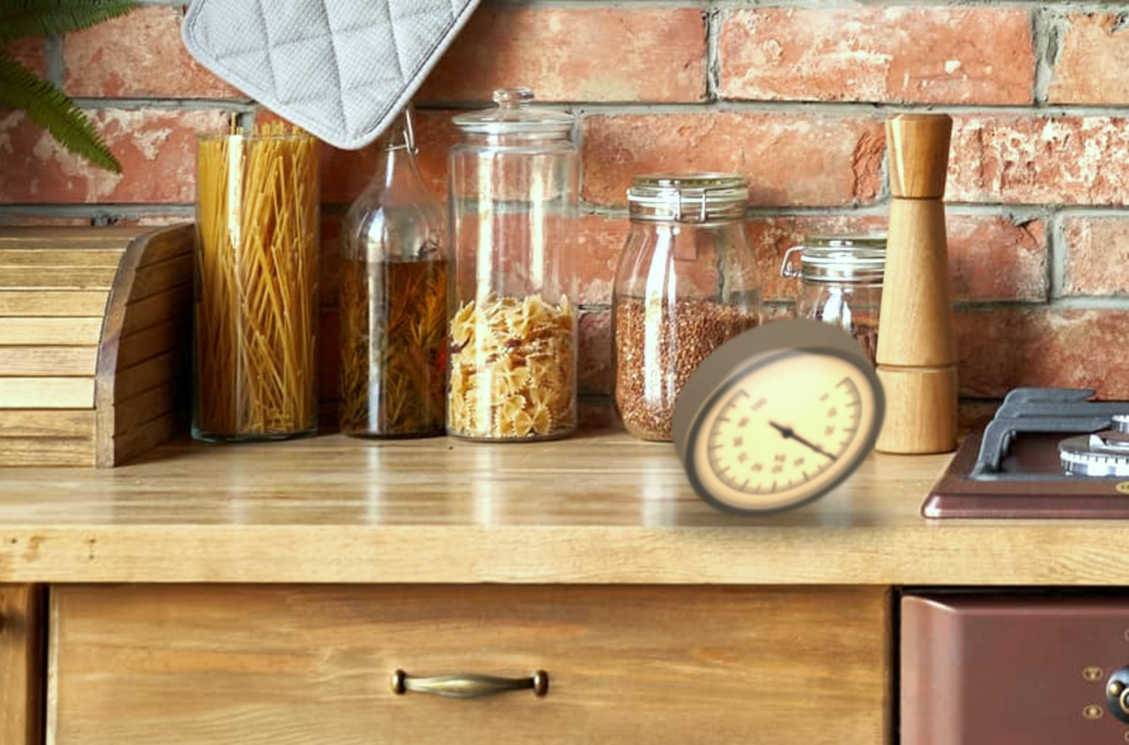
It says 30; kg
